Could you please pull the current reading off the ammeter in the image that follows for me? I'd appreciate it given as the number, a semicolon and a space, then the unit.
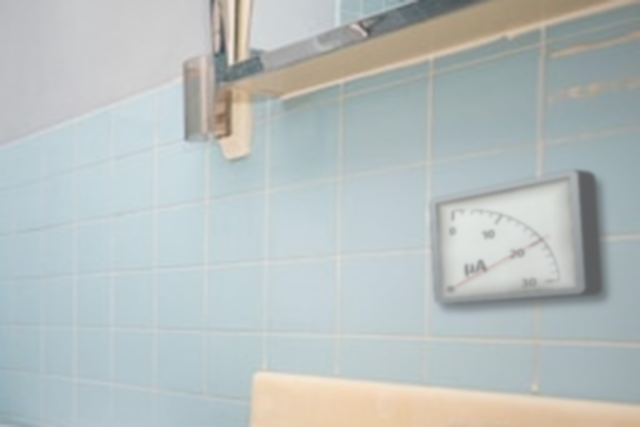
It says 20; µA
